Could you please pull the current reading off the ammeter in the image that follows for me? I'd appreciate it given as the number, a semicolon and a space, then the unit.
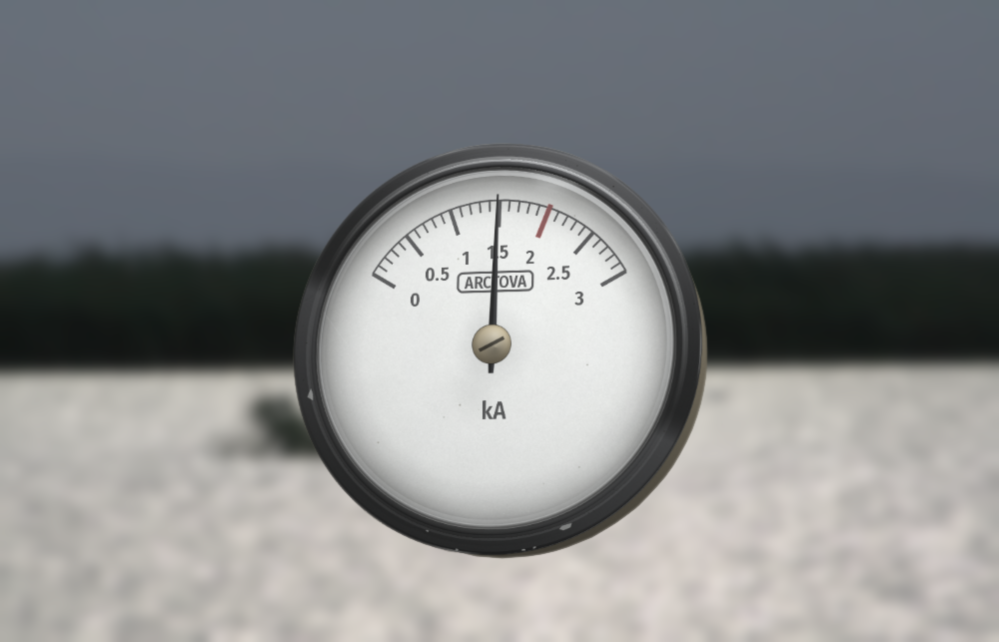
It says 1.5; kA
